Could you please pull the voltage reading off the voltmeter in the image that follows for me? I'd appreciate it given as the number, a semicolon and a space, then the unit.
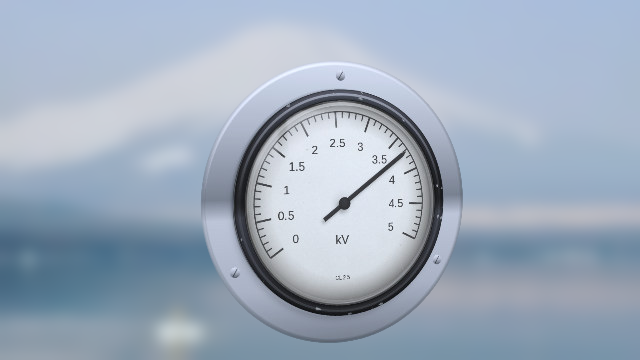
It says 3.7; kV
